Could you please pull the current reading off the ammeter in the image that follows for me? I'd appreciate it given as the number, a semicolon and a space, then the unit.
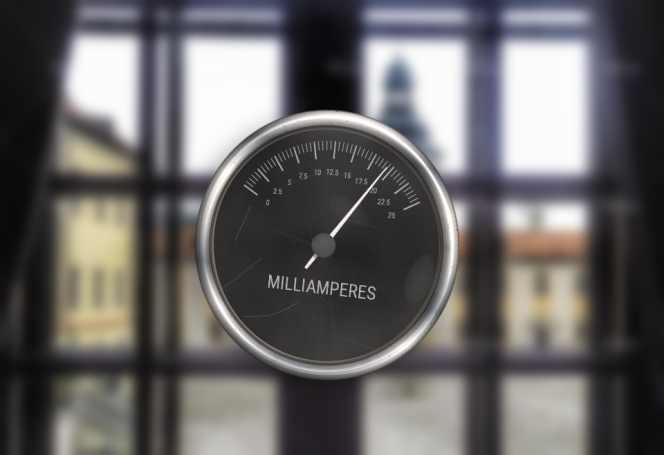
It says 19.5; mA
